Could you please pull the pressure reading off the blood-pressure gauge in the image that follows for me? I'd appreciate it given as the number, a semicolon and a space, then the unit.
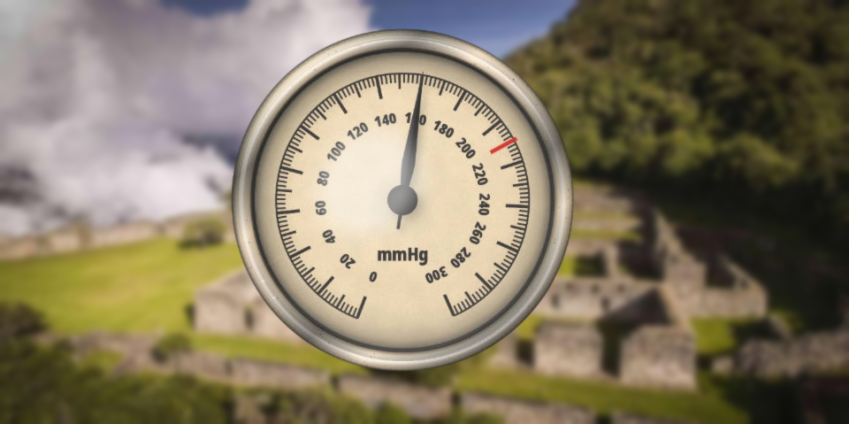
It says 160; mmHg
